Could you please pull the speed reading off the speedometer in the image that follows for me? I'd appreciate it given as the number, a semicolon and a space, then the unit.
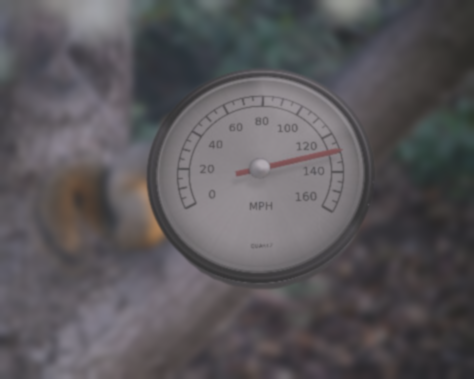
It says 130; mph
